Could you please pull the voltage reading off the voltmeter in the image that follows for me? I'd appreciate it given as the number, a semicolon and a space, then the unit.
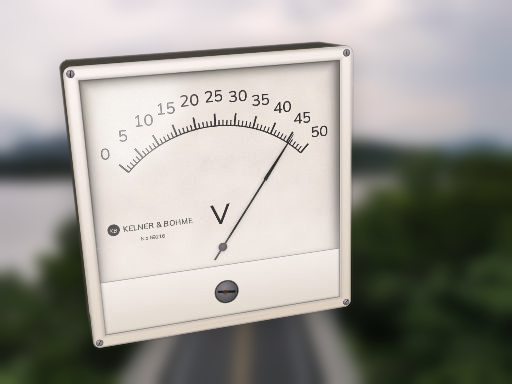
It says 45; V
